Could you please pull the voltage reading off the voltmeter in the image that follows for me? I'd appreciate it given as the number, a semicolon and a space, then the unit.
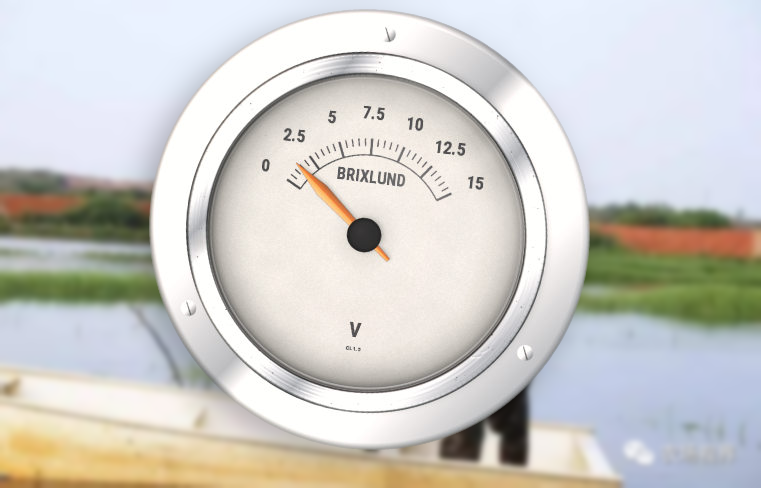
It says 1.5; V
